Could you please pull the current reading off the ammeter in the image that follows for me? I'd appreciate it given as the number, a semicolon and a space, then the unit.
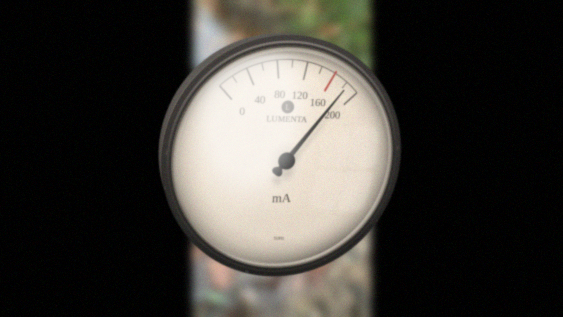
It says 180; mA
